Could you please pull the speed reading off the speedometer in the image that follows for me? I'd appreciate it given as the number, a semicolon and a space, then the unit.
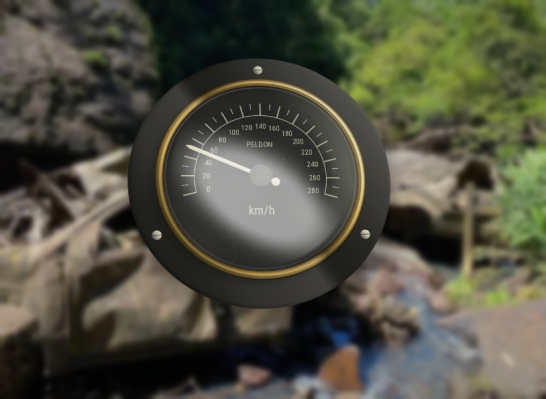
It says 50; km/h
